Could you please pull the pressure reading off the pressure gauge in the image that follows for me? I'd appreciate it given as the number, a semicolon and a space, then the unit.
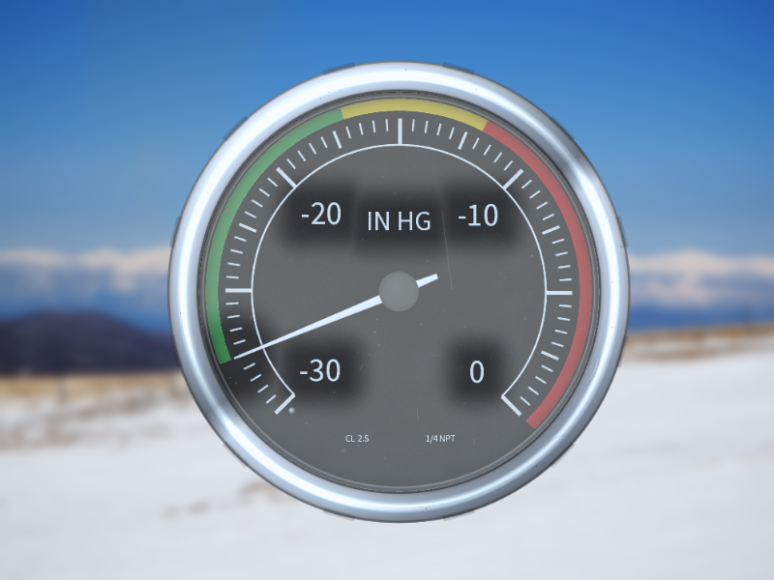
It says -27.5; inHg
